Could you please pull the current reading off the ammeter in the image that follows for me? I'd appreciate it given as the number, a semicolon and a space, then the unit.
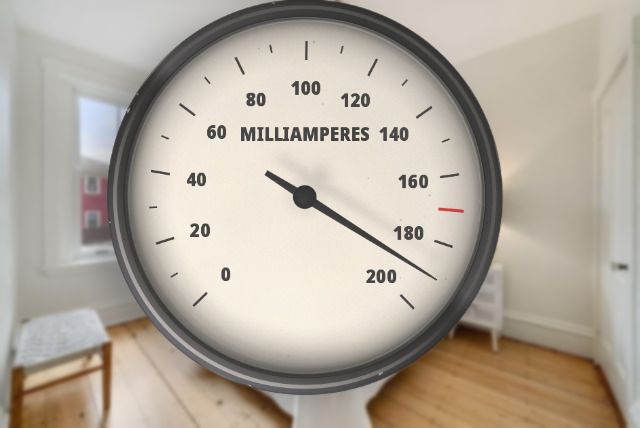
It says 190; mA
